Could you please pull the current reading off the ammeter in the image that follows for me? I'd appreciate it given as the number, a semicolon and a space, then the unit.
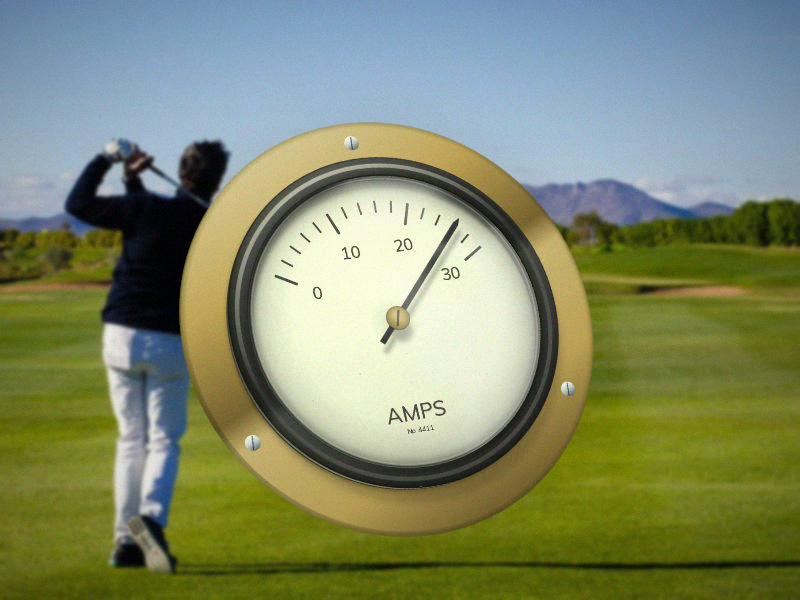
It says 26; A
